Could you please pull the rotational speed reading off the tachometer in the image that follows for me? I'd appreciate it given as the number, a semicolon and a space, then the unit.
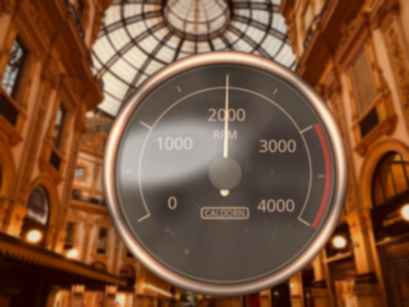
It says 2000; rpm
